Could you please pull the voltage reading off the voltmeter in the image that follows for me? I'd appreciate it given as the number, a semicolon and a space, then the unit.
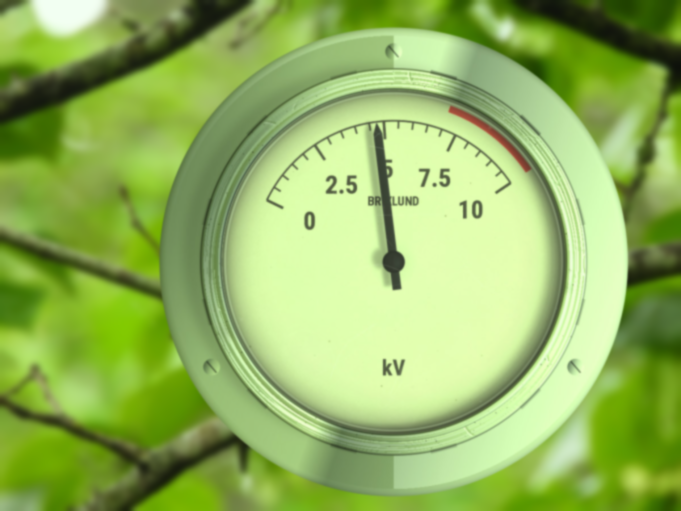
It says 4.75; kV
